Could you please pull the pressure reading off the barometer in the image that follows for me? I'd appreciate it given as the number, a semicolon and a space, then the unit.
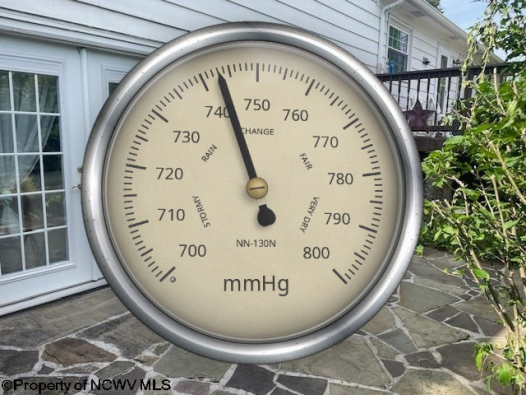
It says 743; mmHg
